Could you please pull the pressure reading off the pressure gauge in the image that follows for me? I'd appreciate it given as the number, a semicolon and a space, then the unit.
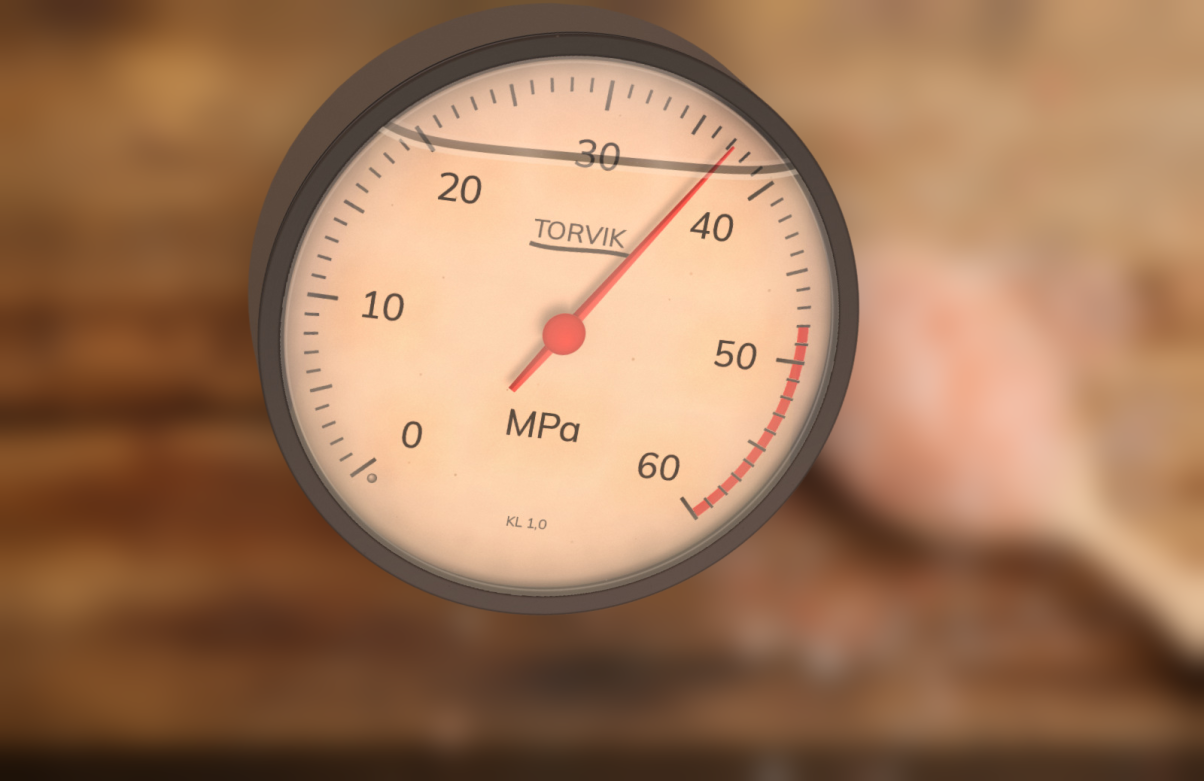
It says 37; MPa
